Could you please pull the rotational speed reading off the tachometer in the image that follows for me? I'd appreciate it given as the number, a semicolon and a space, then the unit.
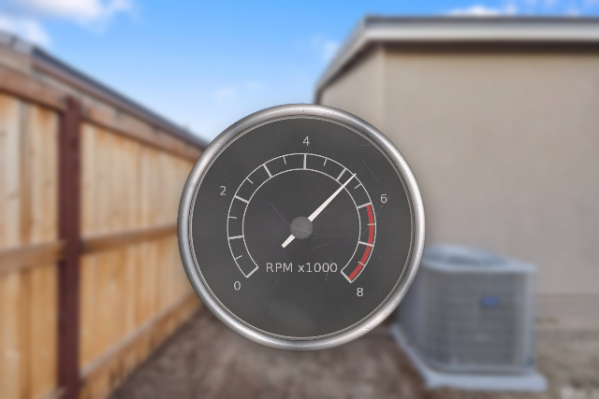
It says 5250; rpm
